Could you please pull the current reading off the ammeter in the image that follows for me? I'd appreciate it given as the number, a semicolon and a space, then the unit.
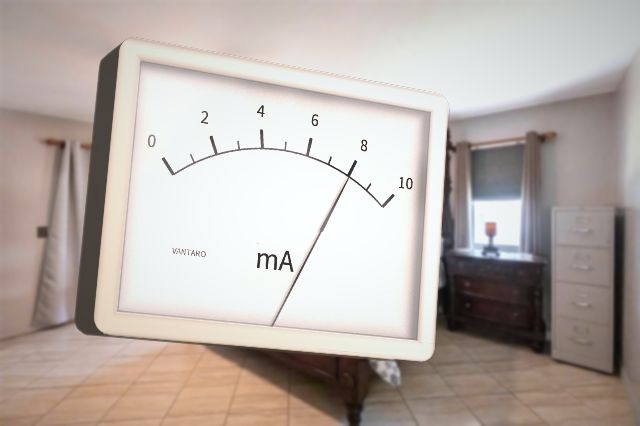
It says 8; mA
